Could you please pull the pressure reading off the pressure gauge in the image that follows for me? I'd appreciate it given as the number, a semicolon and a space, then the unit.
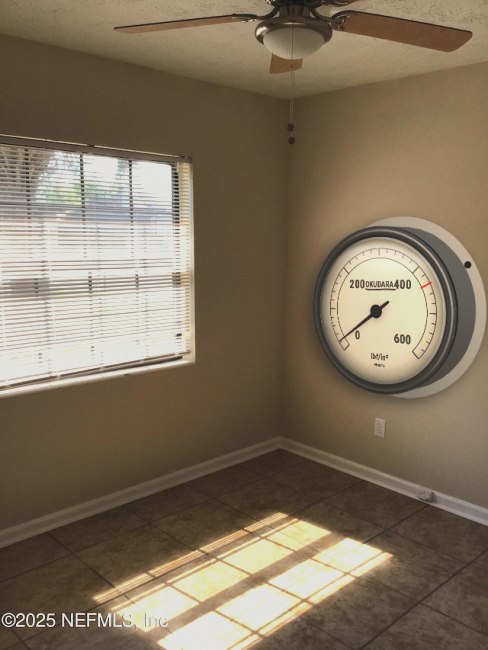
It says 20; psi
